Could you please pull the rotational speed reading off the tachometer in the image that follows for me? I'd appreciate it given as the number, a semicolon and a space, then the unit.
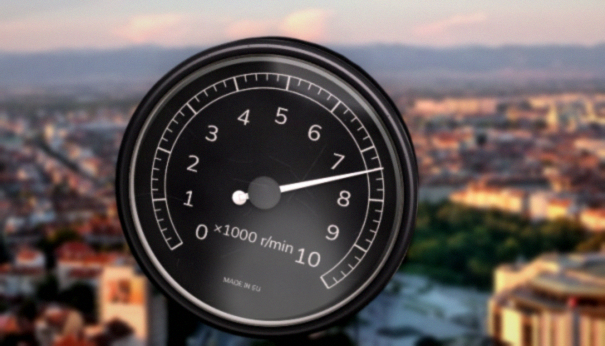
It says 7400; rpm
